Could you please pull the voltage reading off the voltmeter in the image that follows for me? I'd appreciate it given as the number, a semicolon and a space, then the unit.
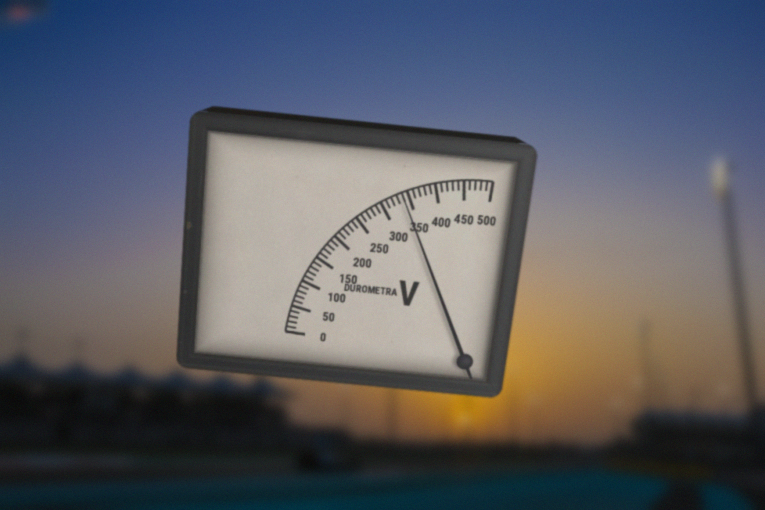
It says 340; V
